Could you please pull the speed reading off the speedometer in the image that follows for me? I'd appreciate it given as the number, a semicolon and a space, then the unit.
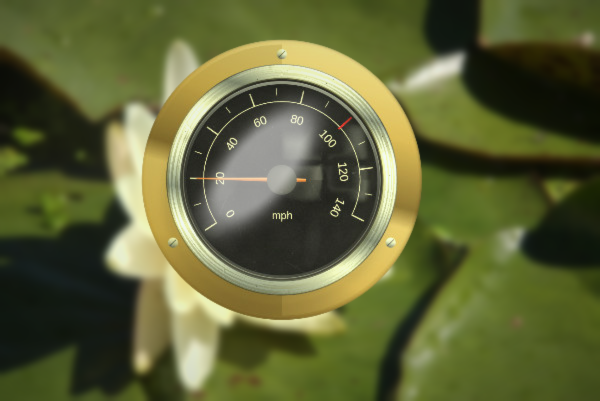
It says 20; mph
